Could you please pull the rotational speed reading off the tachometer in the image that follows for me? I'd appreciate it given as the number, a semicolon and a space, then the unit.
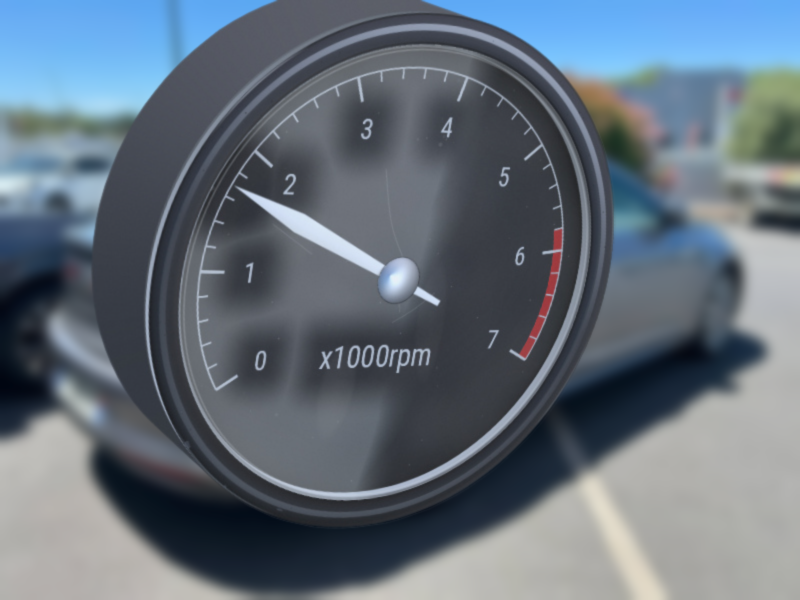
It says 1700; rpm
